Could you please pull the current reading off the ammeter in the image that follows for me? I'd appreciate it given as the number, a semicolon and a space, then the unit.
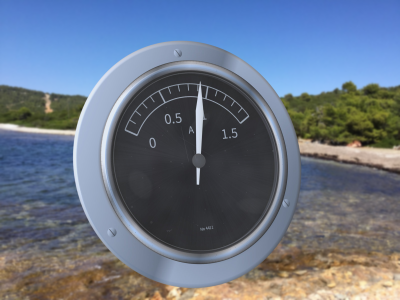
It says 0.9; A
